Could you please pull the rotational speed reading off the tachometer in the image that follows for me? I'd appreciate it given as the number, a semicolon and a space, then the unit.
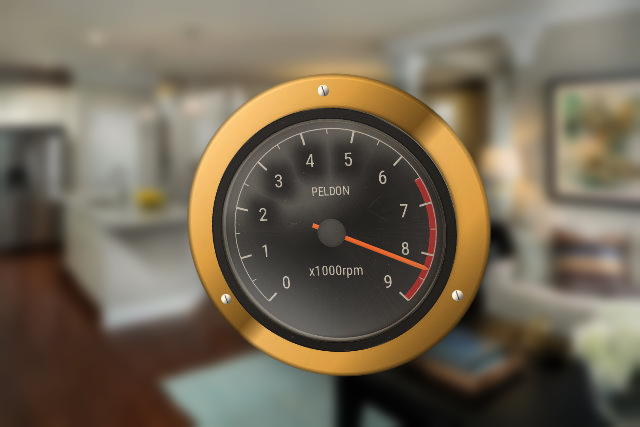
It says 8250; rpm
